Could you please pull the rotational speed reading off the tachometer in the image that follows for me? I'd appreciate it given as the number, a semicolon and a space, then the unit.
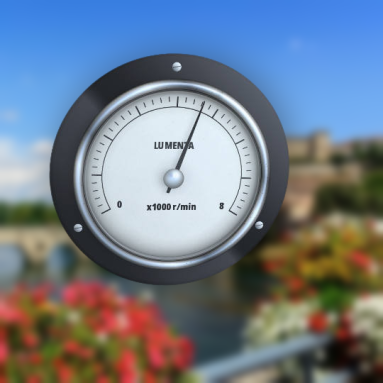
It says 4600; rpm
